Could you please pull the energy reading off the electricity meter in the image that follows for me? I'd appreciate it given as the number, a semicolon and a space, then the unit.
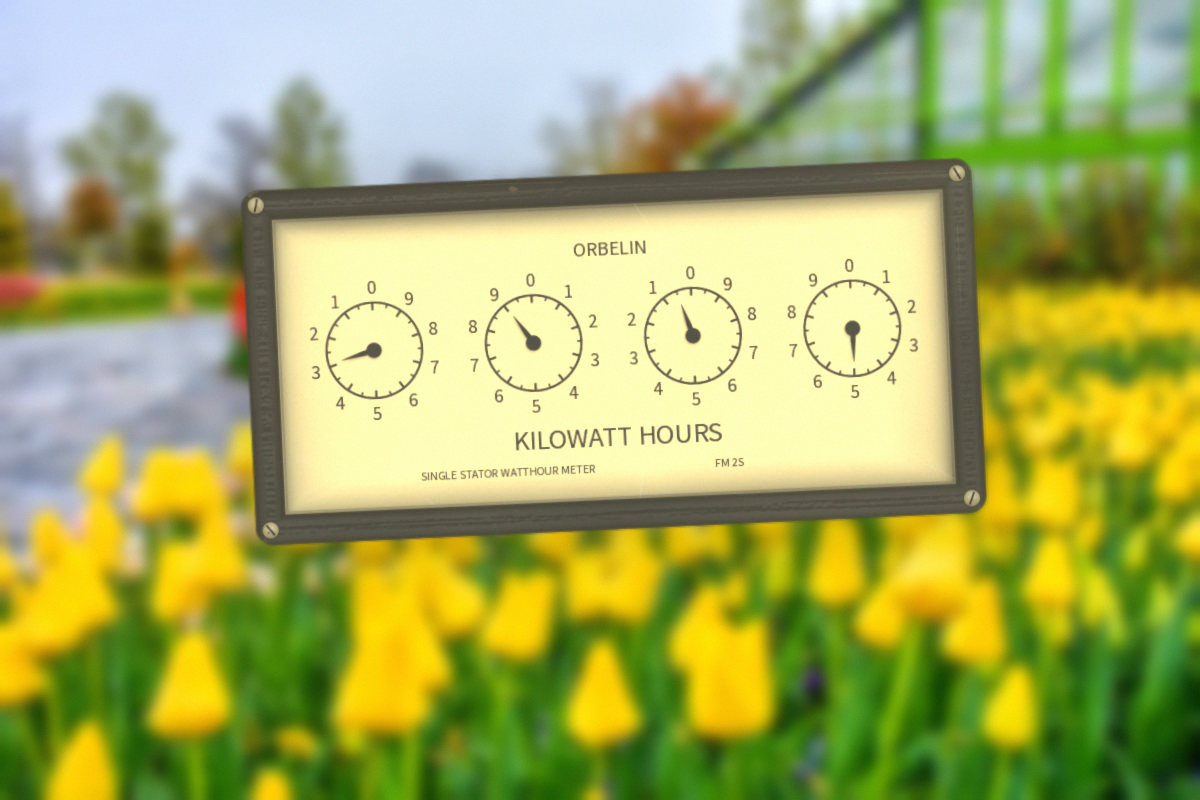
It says 2905; kWh
